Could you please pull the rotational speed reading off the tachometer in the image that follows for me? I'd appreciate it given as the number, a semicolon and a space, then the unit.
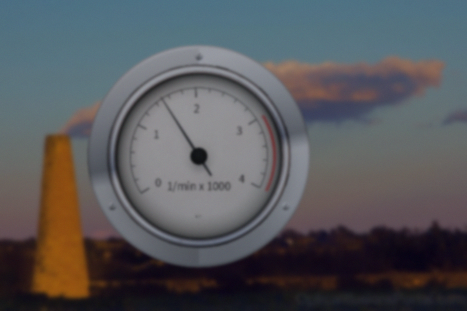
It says 1500; rpm
